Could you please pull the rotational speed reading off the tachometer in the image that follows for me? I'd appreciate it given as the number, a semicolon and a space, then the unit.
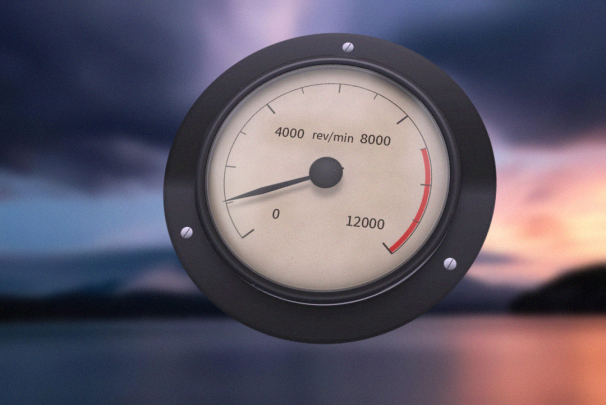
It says 1000; rpm
